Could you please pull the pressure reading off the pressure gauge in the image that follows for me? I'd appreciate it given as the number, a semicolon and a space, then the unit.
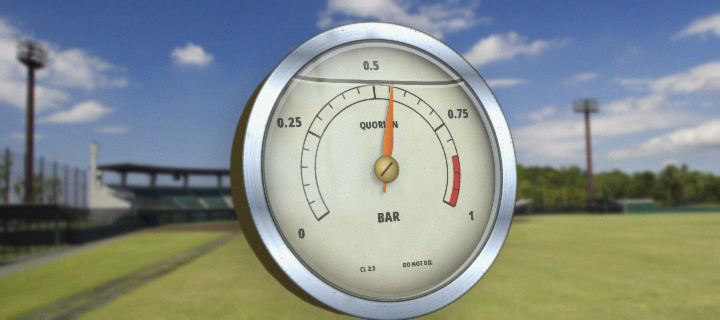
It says 0.55; bar
